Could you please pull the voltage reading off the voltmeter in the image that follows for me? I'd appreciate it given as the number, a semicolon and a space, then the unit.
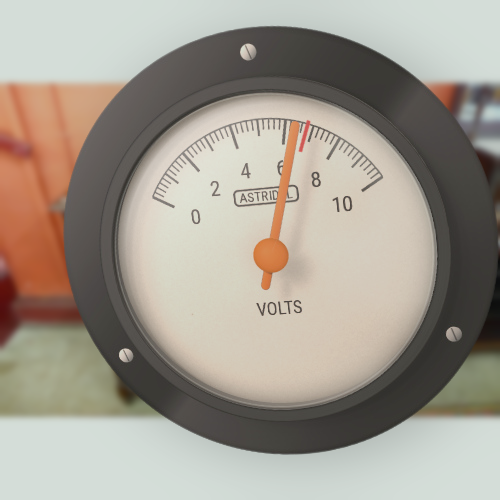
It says 6.4; V
